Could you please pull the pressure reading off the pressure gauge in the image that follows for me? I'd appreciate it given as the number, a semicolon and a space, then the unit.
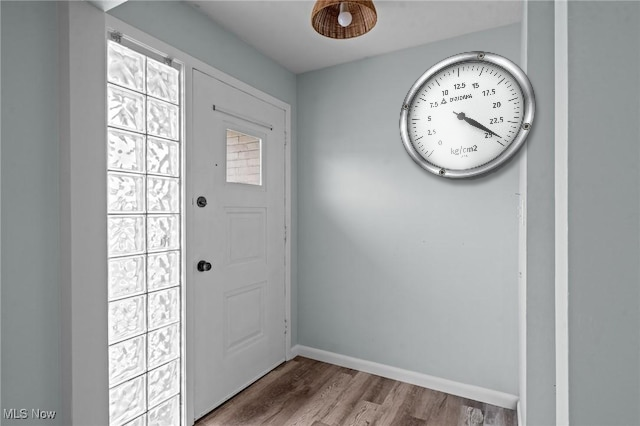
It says 24.5; kg/cm²
